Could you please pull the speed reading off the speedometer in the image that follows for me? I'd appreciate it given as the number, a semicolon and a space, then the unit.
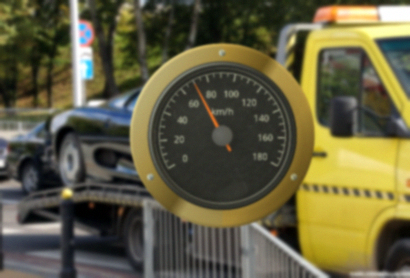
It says 70; km/h
